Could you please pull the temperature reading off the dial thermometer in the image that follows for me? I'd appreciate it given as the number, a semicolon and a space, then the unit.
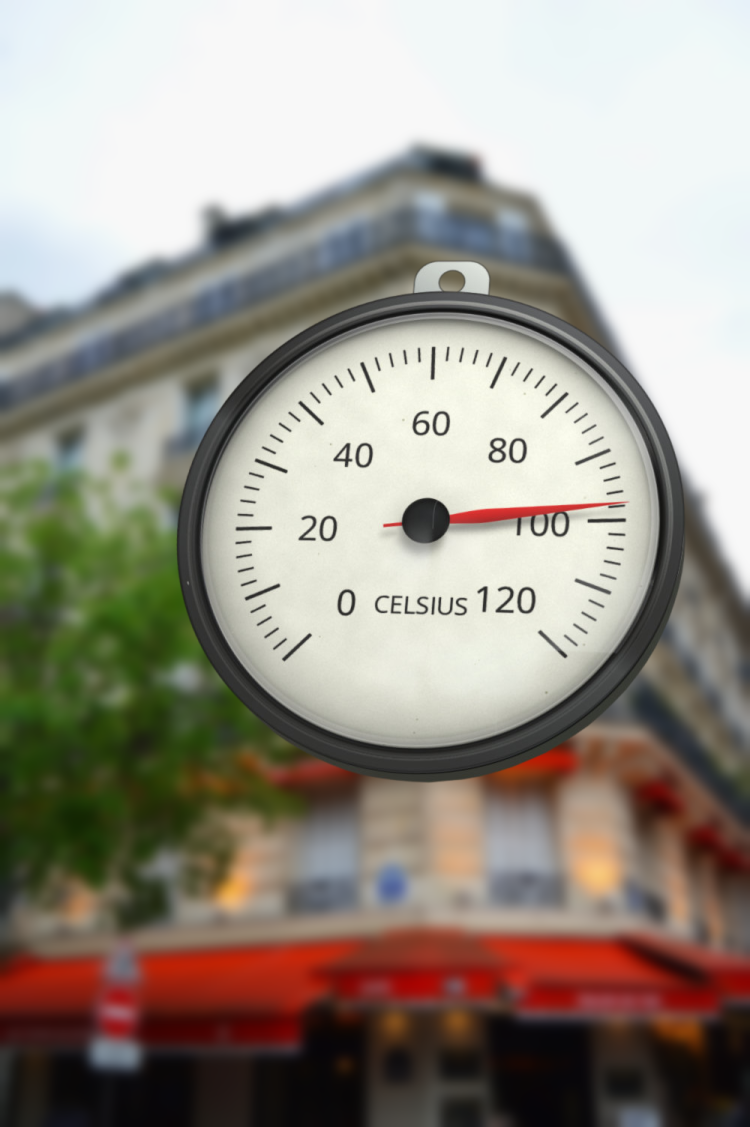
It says 98; °C
